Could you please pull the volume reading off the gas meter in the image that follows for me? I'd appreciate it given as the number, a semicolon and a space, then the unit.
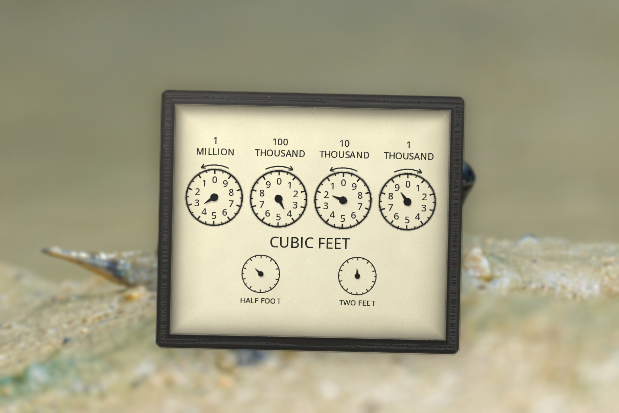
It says 341900; ft³
